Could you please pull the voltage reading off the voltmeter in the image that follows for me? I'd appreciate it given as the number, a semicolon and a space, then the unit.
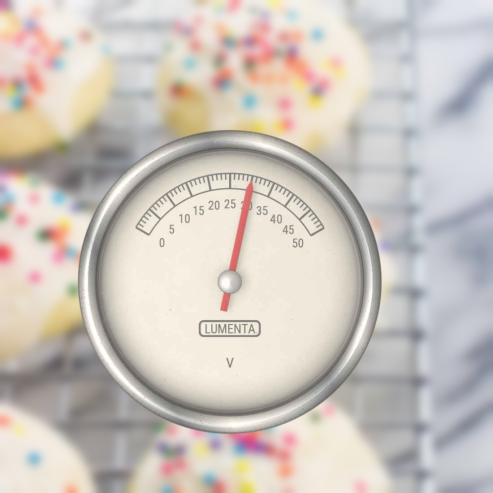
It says 30; V
